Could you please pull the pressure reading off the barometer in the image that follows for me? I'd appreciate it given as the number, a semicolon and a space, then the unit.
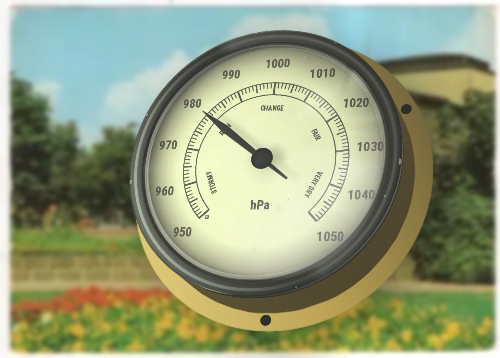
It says 980; hPa
